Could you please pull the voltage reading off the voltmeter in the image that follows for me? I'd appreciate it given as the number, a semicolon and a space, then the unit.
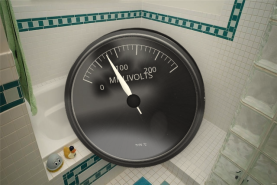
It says 80; mV
